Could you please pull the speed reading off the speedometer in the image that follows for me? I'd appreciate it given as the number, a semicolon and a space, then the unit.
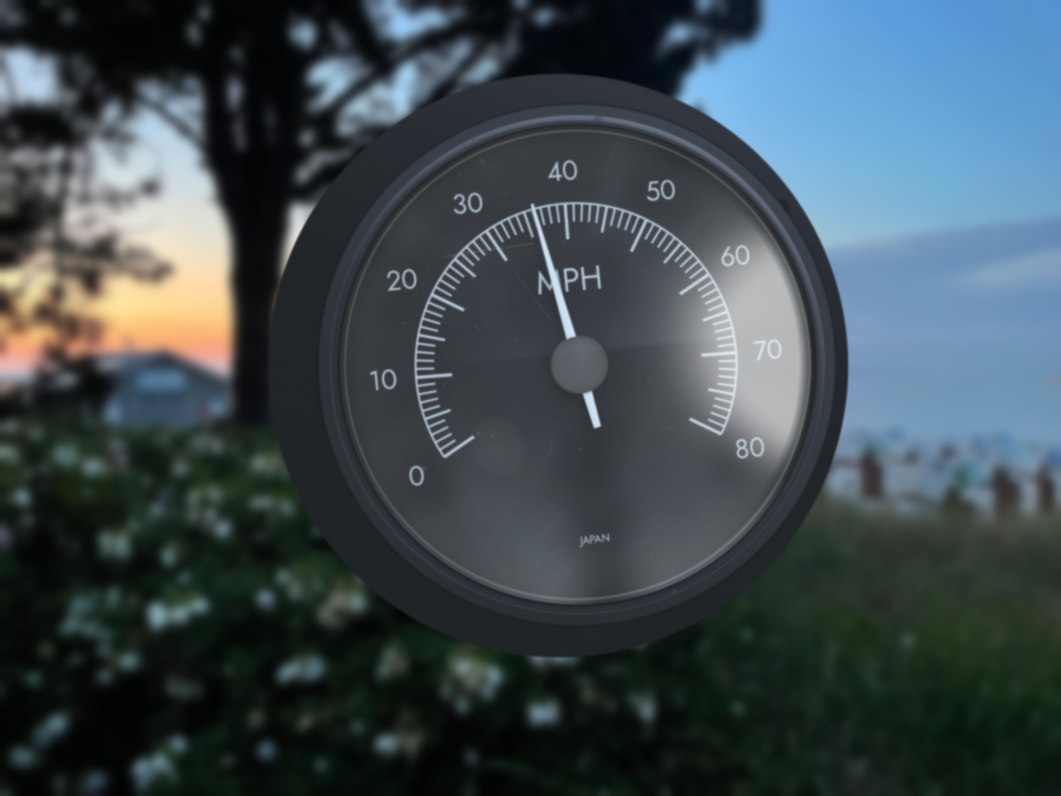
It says 36; mph
